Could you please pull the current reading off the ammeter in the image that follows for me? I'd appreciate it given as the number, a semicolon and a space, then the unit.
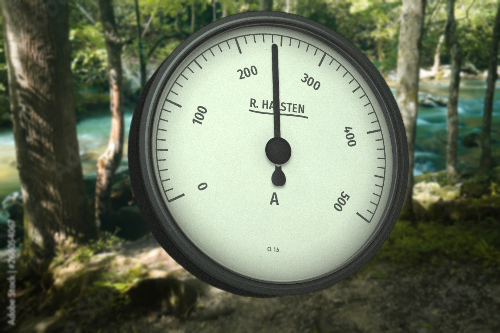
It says 240; A
